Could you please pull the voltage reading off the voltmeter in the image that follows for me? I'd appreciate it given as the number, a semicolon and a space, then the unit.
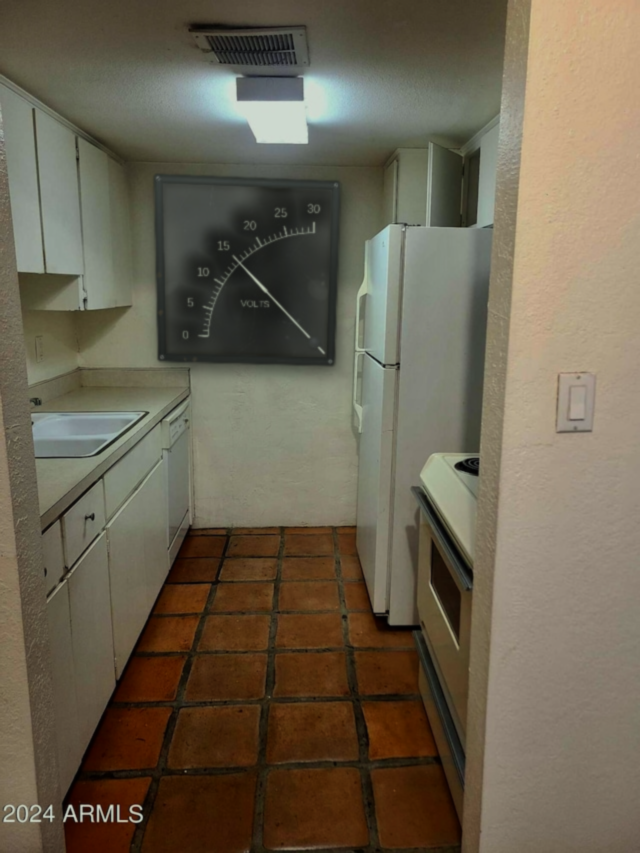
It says 15; V
